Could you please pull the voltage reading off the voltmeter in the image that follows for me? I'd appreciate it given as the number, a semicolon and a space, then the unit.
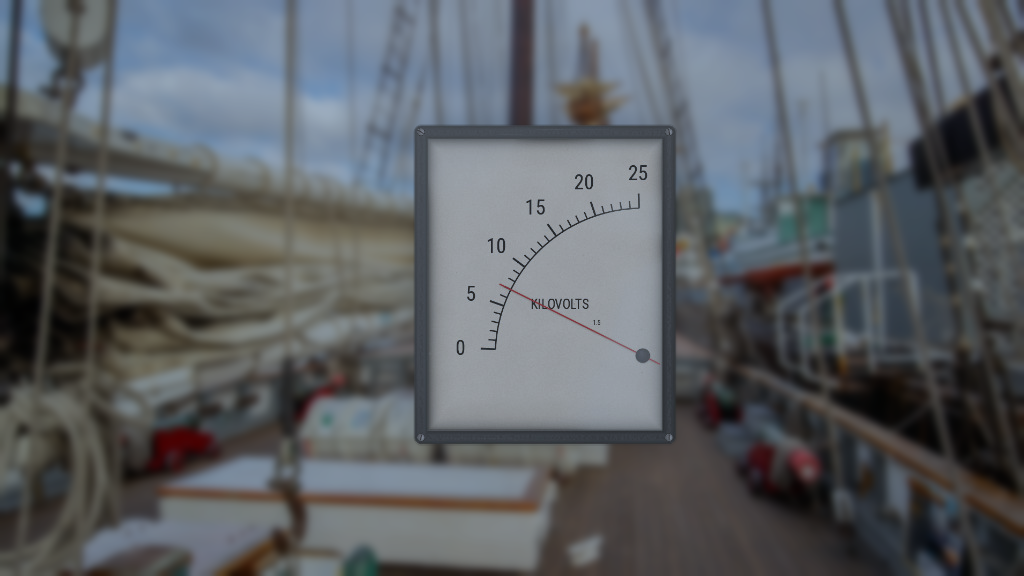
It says 7; kV
